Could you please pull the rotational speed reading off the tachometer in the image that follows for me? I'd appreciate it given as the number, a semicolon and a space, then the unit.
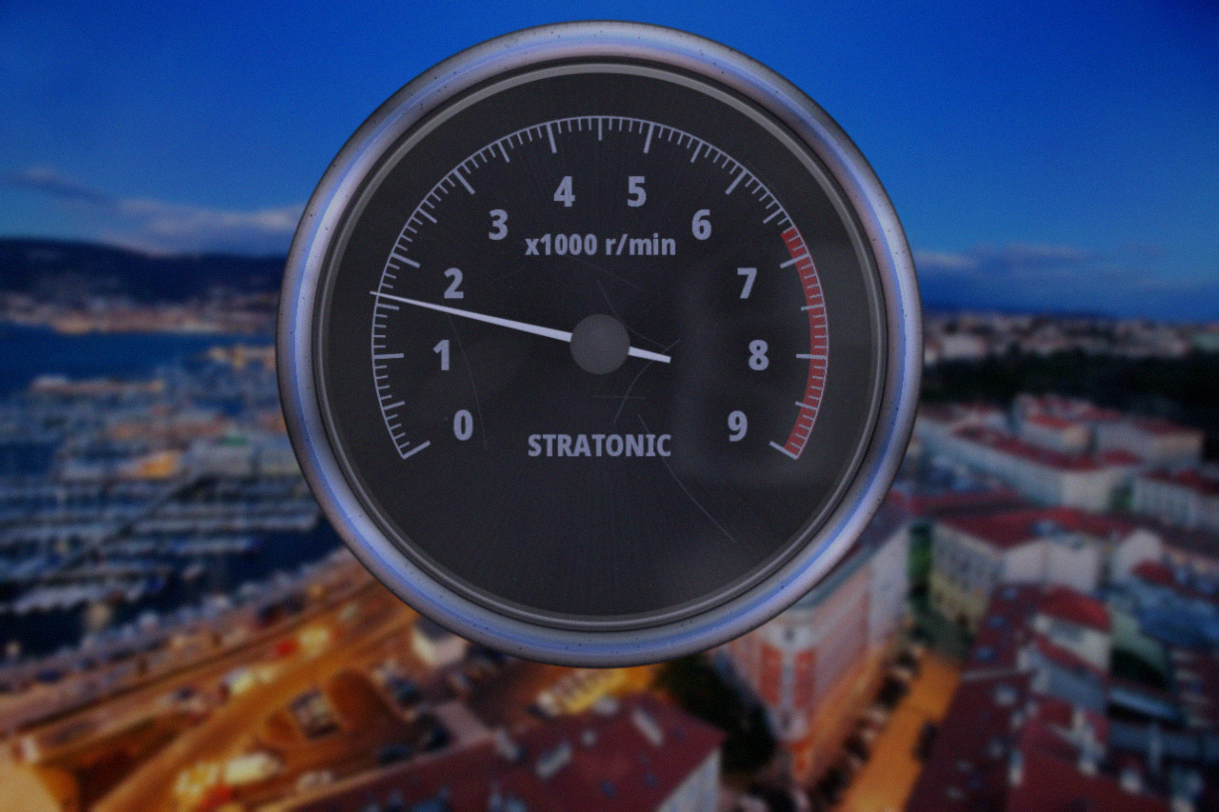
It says 1600; rpm
